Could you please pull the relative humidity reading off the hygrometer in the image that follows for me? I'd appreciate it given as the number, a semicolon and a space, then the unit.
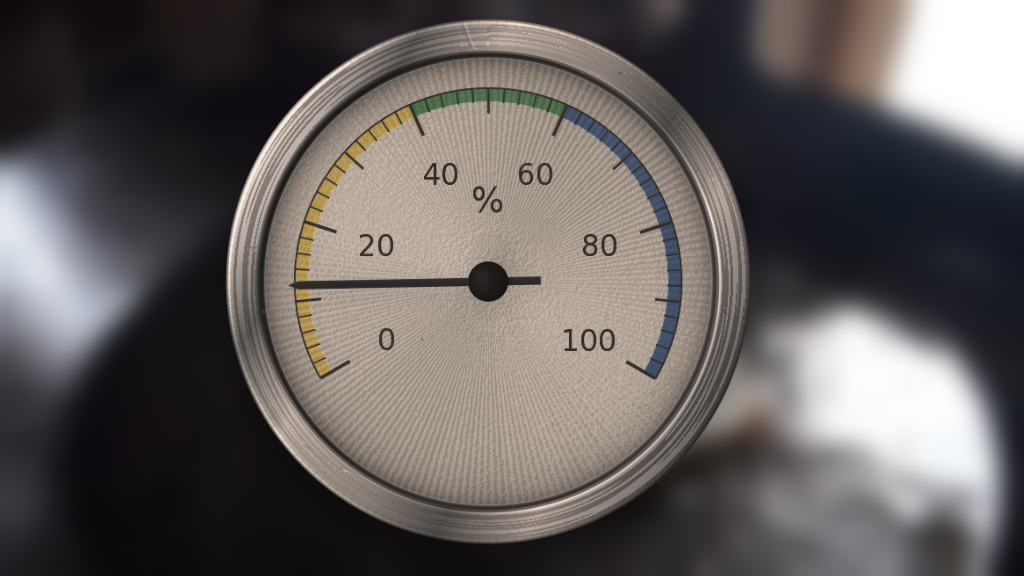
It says 12; %
